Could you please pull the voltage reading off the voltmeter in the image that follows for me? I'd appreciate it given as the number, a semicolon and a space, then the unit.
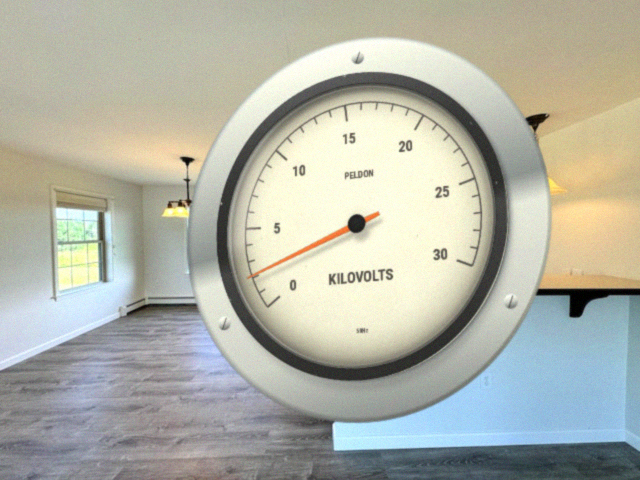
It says 2; kV
